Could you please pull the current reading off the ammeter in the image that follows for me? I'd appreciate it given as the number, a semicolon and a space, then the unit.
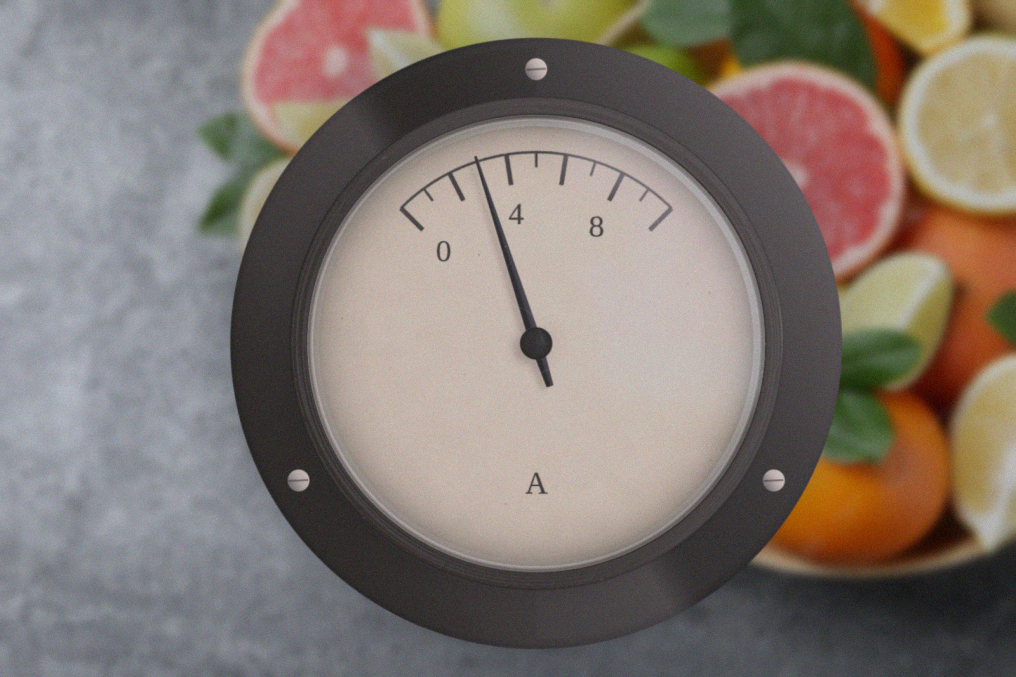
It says 3; A
